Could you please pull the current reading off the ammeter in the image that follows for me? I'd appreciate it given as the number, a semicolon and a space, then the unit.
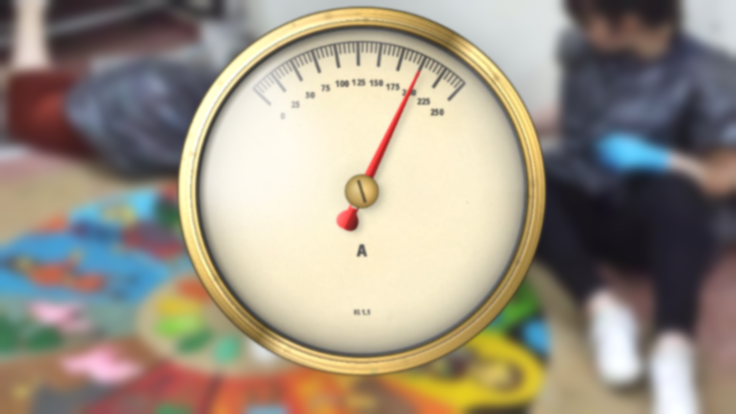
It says 200; A
